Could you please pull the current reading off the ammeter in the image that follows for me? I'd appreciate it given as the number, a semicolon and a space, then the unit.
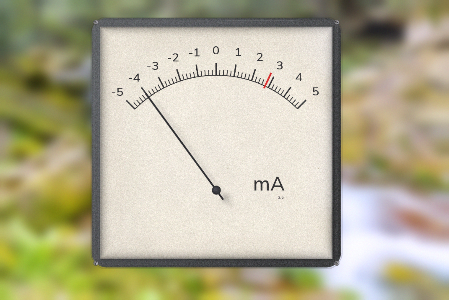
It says -4; mA
